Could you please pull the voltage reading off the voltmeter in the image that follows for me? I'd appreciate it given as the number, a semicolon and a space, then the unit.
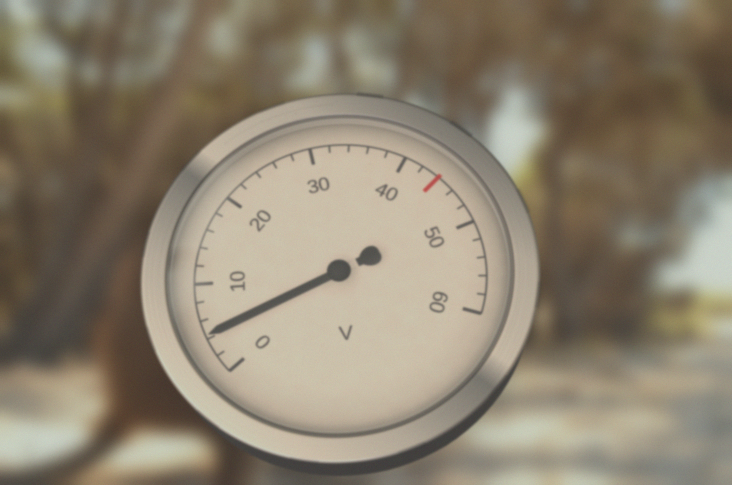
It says 4; V
